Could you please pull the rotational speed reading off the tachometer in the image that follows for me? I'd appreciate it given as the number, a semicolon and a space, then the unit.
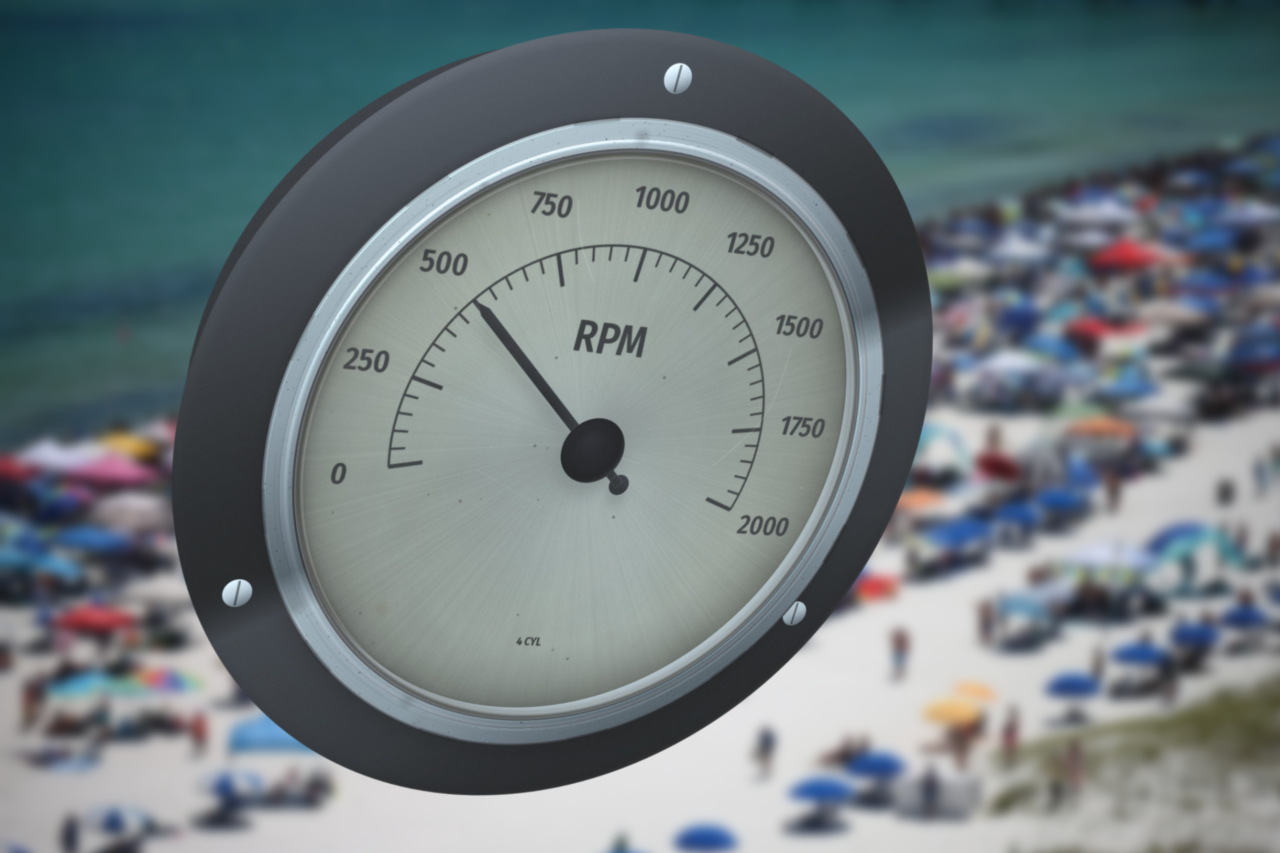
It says 500; rpm
